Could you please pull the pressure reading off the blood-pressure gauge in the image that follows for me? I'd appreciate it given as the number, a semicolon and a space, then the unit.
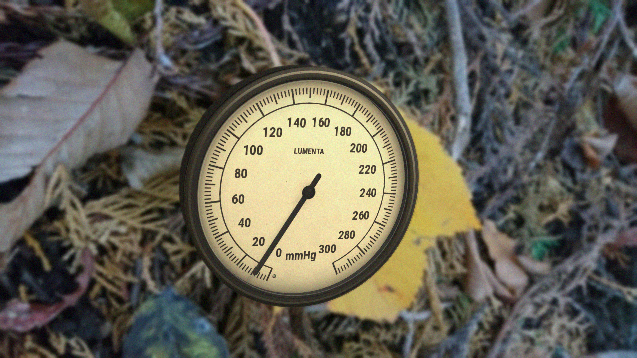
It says 10; mmHg
